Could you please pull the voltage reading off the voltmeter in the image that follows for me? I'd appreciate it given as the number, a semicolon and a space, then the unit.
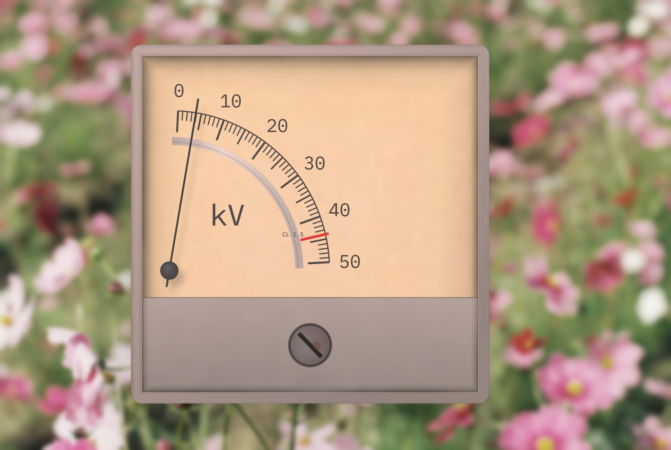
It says 4; kV
